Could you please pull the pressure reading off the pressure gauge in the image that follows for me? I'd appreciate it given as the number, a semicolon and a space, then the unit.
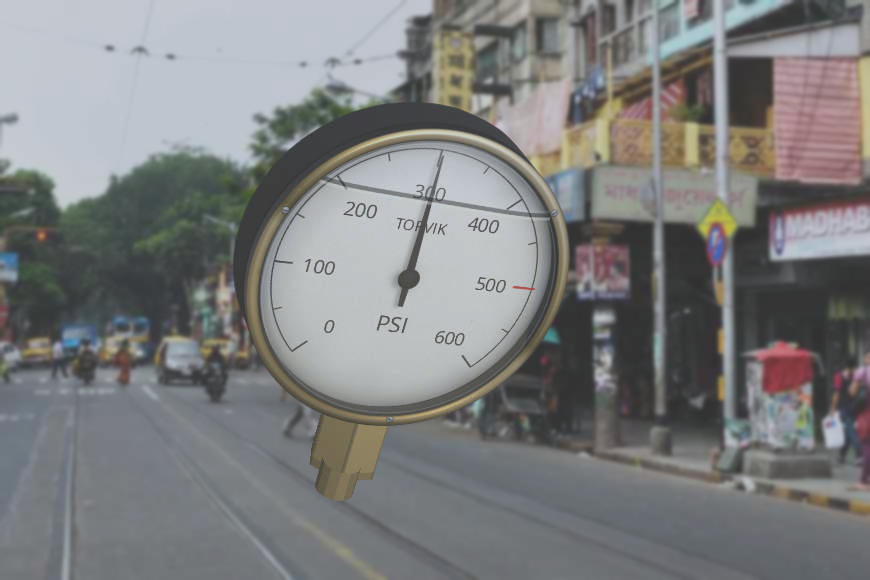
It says 300; psi
